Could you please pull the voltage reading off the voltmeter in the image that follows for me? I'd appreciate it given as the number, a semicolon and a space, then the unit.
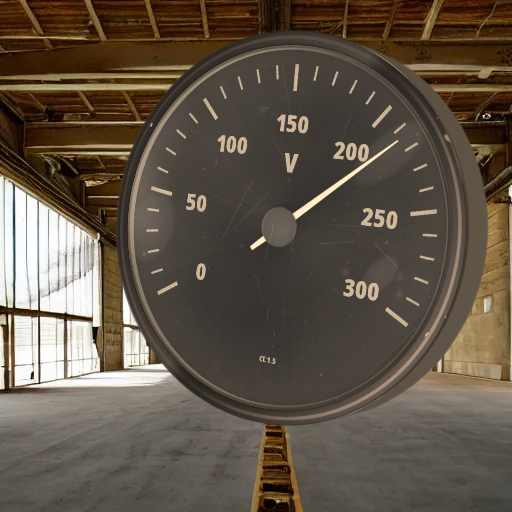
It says 215; V
